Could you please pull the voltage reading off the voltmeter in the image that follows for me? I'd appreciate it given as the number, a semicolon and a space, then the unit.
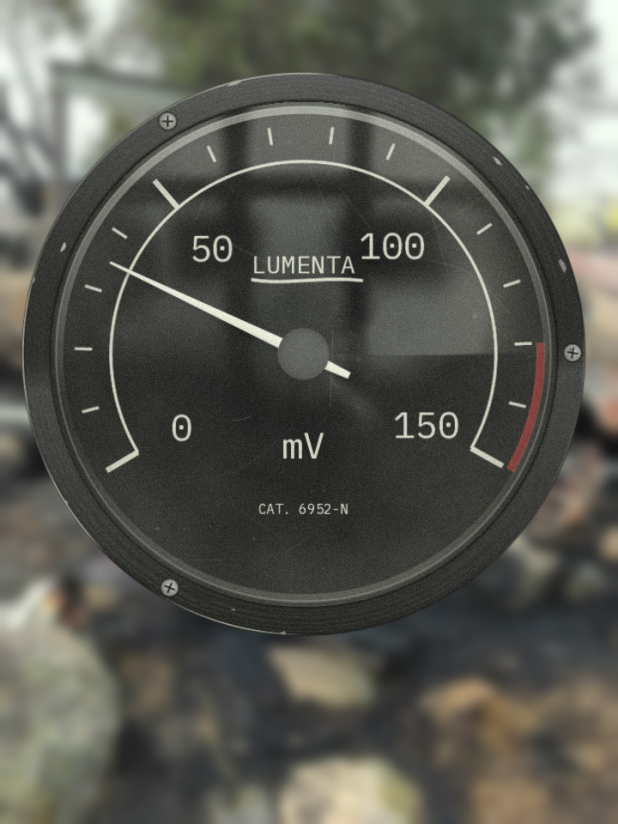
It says 35; mV
